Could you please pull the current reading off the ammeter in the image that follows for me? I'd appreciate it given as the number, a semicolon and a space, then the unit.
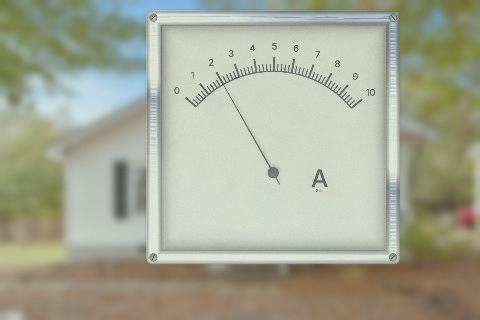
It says 2; A
